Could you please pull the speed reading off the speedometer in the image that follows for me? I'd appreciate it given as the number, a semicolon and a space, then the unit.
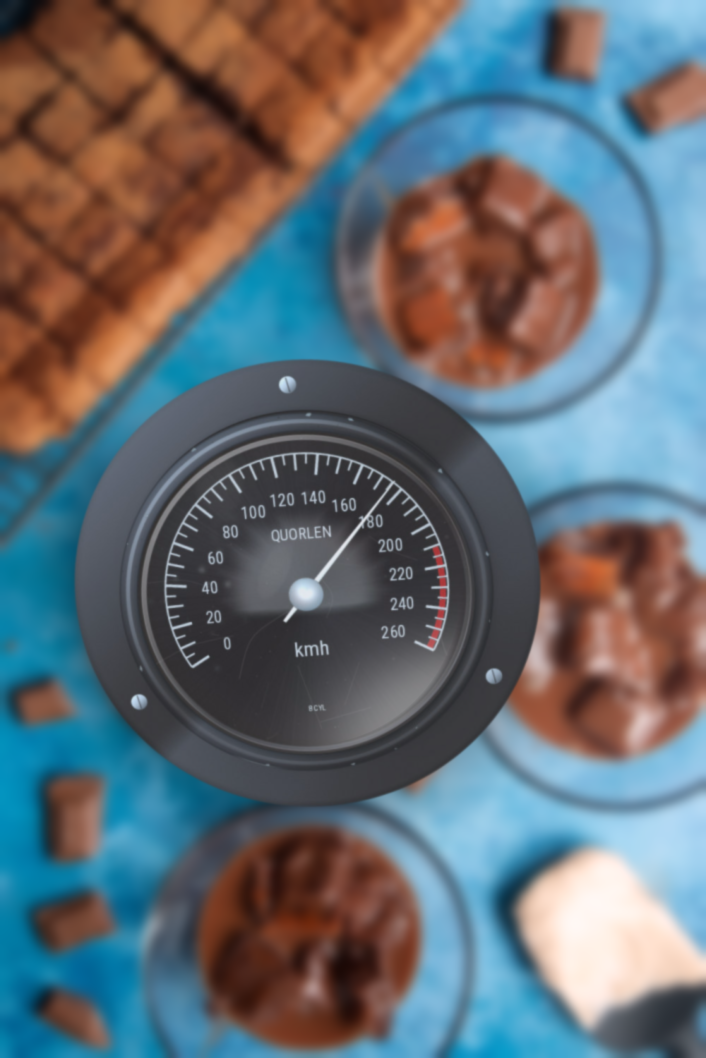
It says 175; km/h
